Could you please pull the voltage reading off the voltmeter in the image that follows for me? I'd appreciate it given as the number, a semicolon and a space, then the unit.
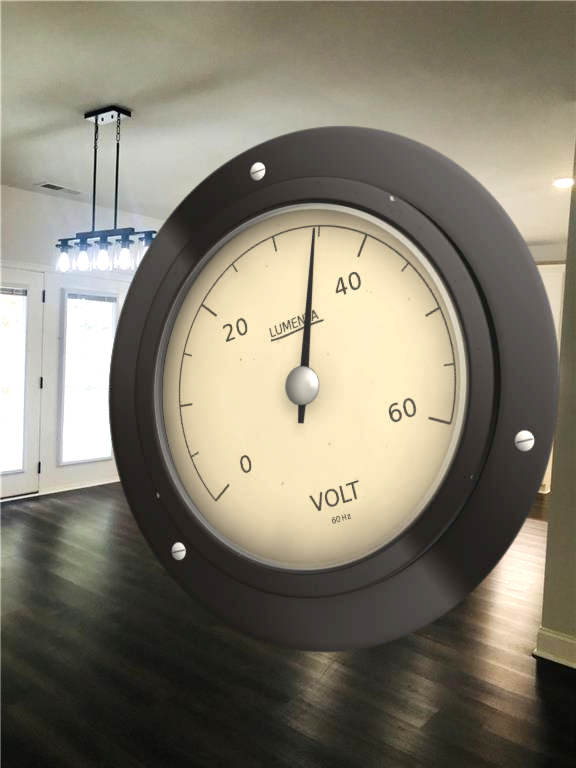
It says 35; V
